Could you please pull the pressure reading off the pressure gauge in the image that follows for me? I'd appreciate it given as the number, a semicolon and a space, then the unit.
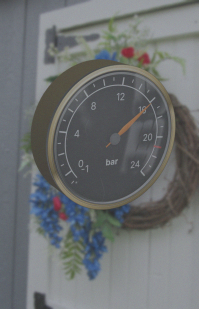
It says 16; bar
